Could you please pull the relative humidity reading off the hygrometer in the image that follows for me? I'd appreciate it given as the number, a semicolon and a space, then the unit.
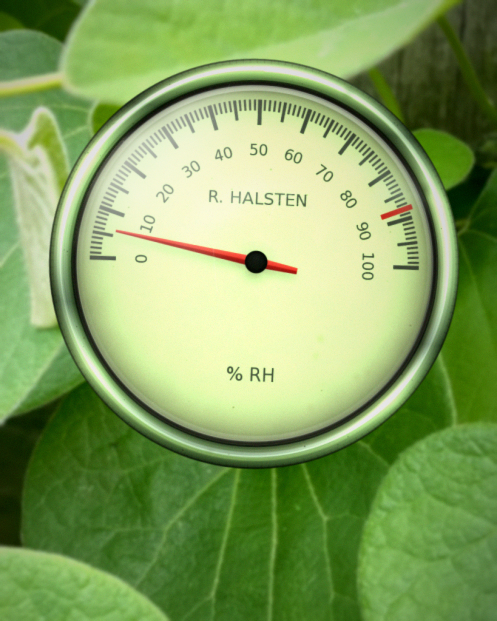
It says 6; %
